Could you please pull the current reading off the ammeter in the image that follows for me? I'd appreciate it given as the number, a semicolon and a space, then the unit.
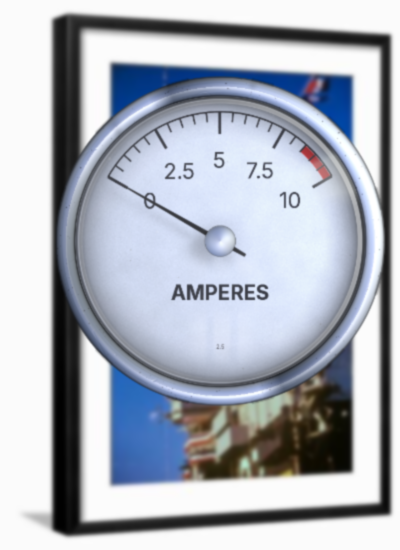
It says 0; A
